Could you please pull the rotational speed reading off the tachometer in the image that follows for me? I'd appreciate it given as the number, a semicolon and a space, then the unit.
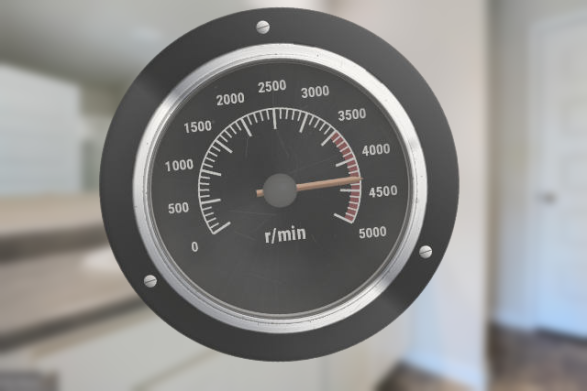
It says 4300; rpm
